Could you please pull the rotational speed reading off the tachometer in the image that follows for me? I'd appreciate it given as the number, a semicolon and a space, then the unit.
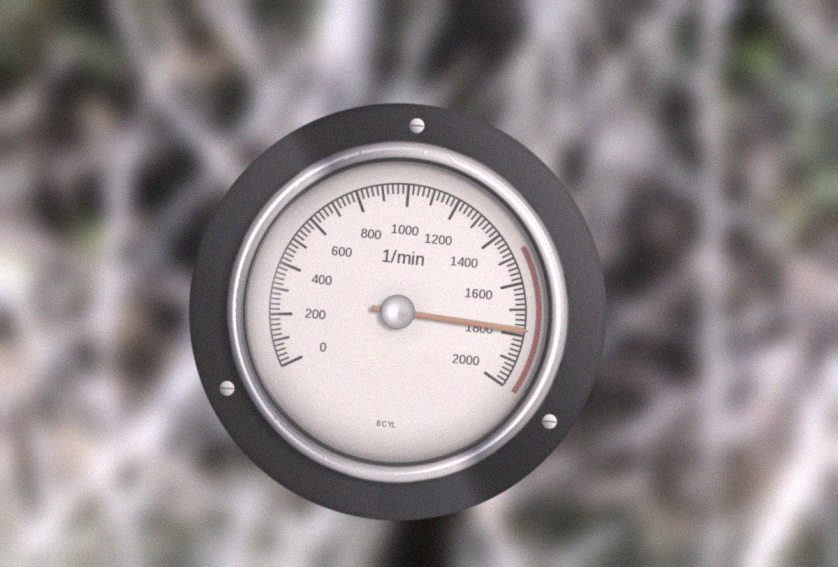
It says 1780; rpm
